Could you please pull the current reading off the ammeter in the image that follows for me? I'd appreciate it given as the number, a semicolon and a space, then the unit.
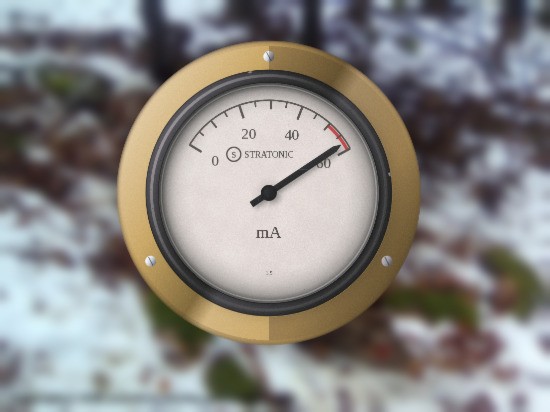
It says 57.5; mA
